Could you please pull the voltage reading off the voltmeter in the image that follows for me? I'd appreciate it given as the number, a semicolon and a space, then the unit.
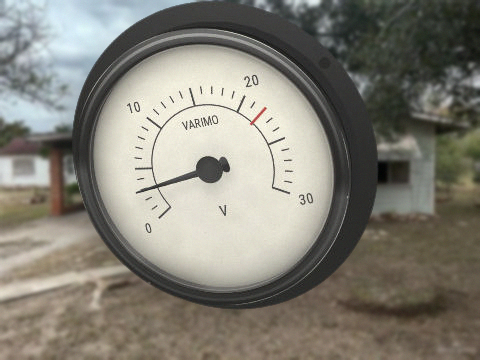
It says 3; V
